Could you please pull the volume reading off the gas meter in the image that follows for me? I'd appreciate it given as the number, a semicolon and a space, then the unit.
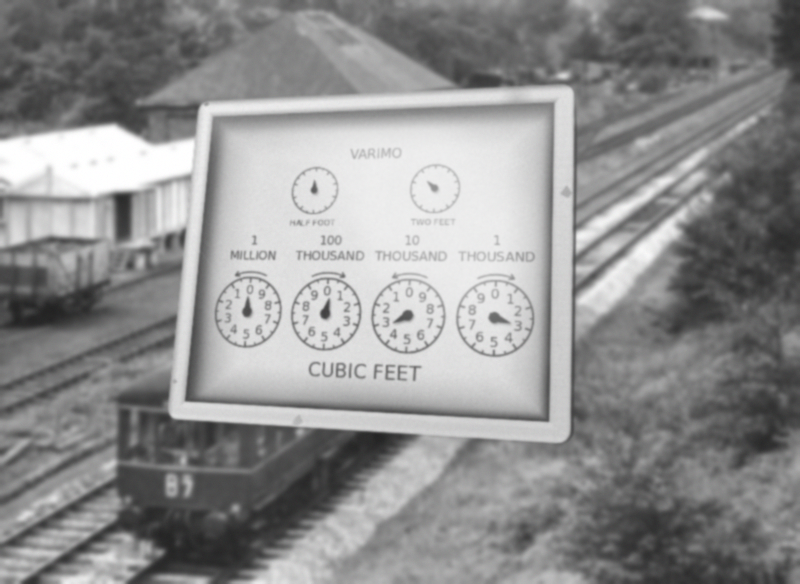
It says 3300; ft³
